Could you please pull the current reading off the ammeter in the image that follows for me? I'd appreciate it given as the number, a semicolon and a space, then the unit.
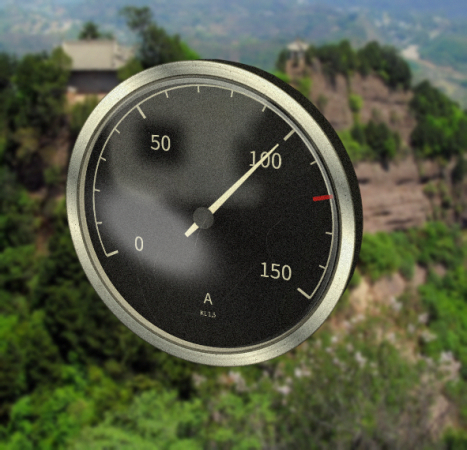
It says 100; A
